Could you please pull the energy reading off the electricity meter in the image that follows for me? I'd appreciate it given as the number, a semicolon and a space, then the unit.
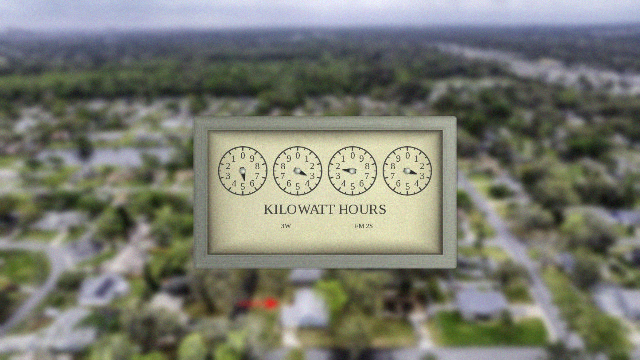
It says 5323; kWh
